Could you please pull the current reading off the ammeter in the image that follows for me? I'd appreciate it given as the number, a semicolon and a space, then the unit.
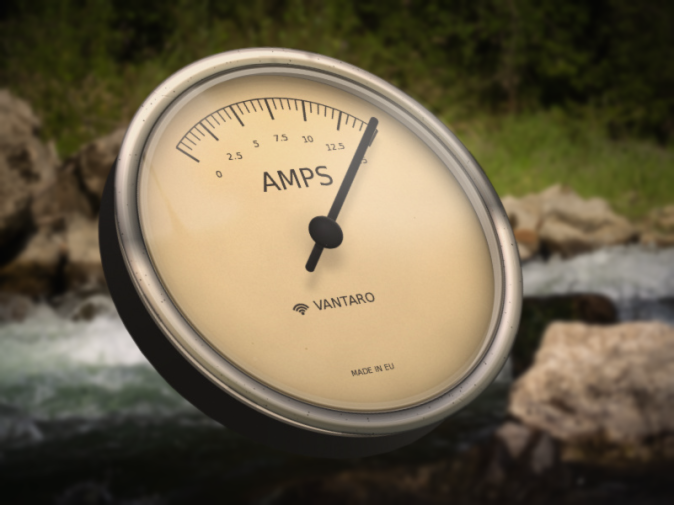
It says 14.5; A
